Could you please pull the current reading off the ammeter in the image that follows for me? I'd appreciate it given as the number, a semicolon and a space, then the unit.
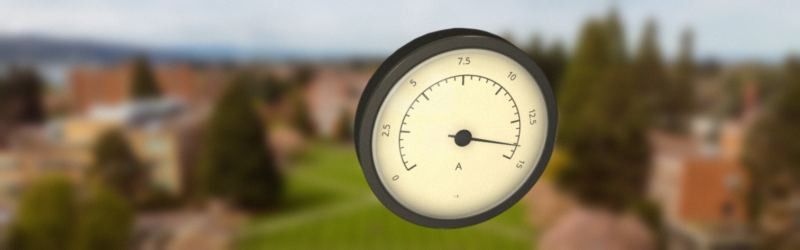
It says 14; A
